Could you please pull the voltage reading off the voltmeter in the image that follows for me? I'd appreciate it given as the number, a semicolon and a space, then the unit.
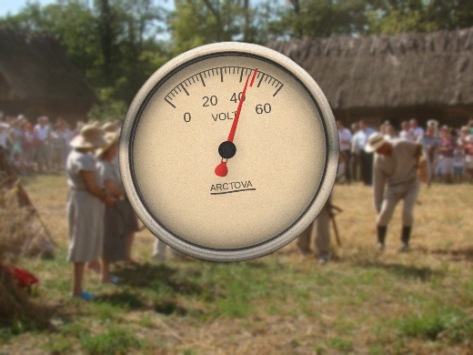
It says 44; V
